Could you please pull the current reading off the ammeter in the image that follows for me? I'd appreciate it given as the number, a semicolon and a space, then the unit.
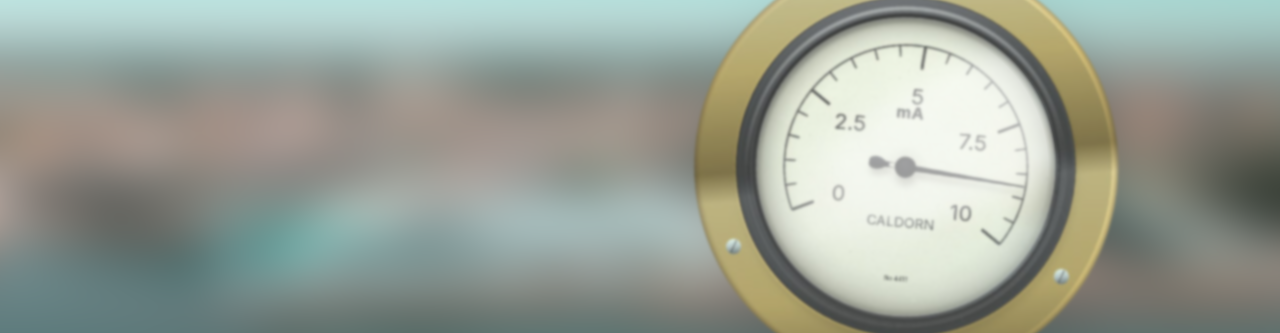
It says 8.75; mA
